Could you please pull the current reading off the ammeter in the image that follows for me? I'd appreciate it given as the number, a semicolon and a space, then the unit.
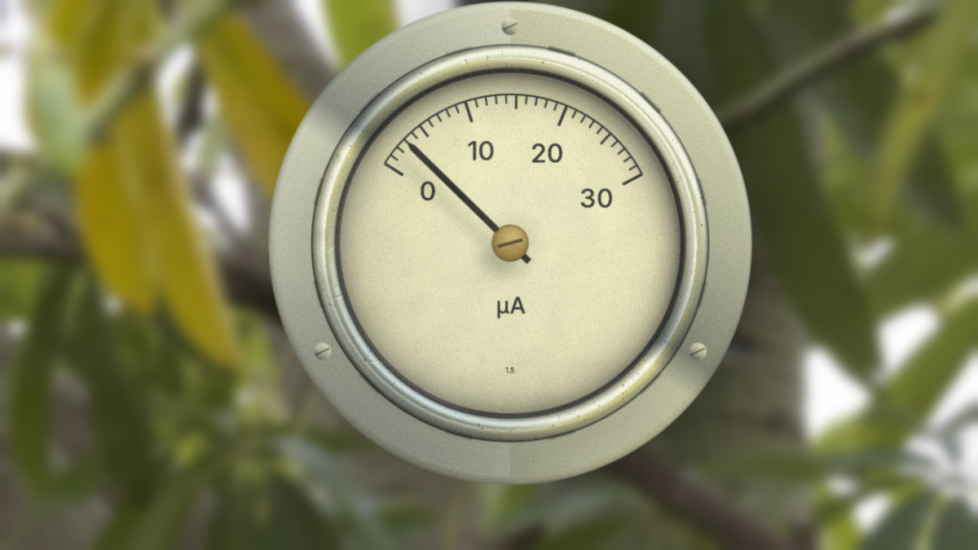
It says 3; µA
